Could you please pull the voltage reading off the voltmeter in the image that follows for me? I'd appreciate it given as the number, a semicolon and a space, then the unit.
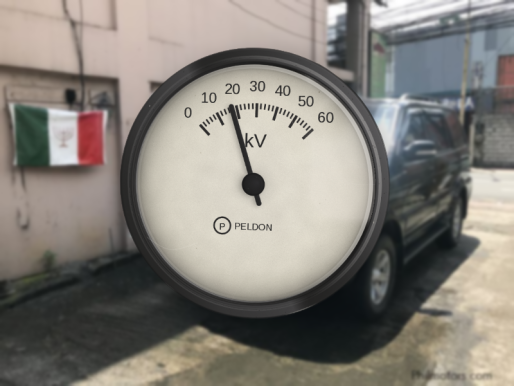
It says 18; kV
